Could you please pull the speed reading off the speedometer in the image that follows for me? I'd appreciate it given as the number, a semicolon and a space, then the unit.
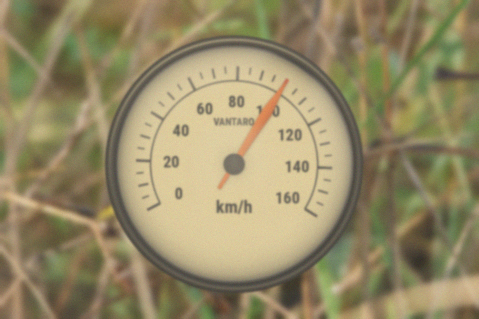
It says 100; km/h
